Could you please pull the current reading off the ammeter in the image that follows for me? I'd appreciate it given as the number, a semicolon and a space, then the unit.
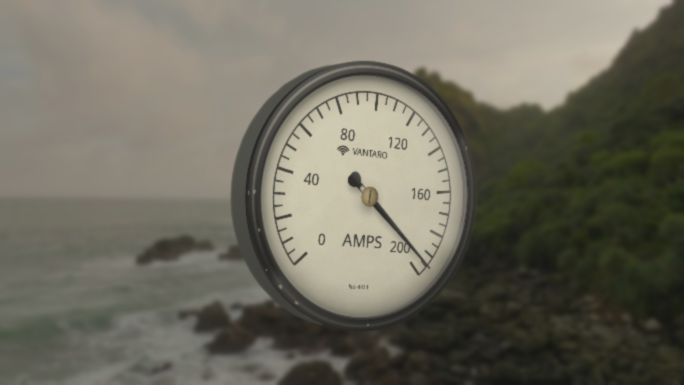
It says 195; A
